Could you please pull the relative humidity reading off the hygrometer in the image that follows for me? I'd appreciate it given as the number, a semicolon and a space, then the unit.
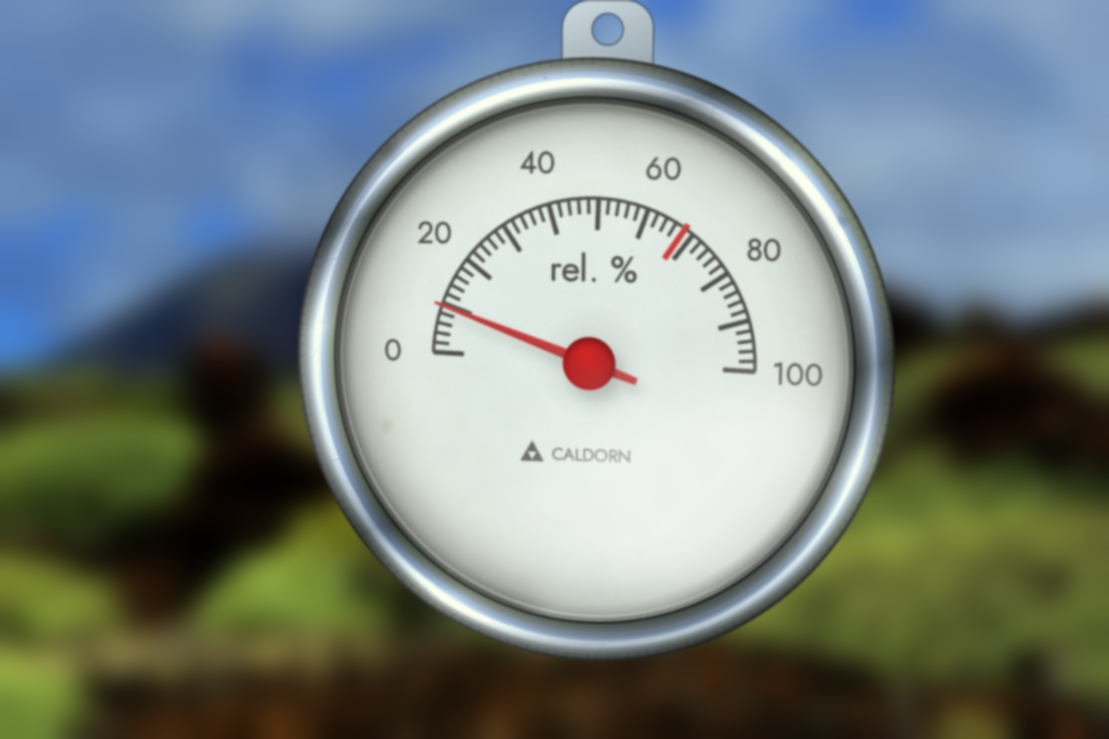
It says 10; %
